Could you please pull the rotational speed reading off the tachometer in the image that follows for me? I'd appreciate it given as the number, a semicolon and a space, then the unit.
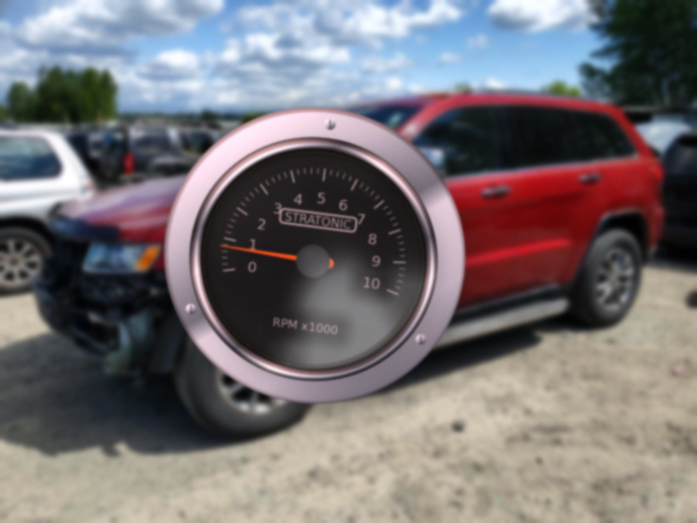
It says 800; rpm
